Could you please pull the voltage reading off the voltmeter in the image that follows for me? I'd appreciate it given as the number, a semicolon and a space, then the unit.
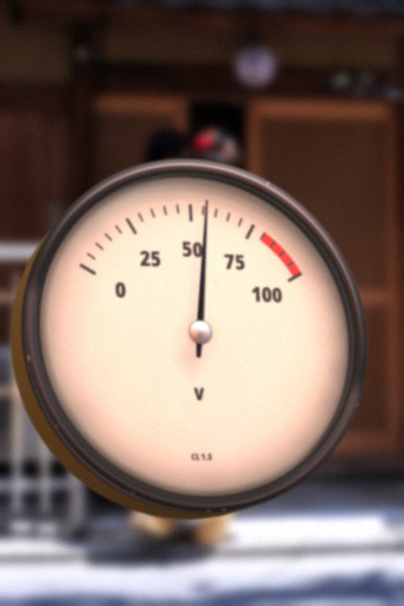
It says 55; V
